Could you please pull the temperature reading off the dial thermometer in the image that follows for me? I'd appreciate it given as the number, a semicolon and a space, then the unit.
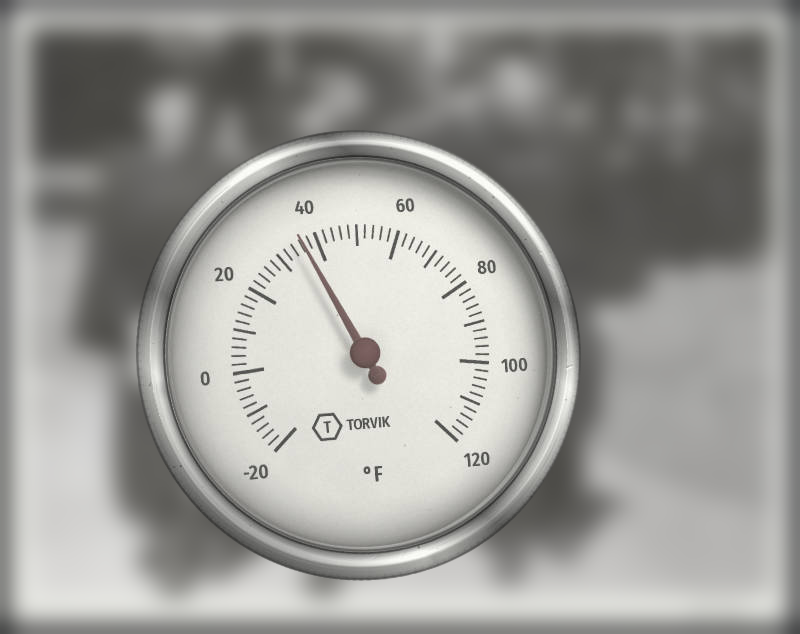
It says 36; °F
